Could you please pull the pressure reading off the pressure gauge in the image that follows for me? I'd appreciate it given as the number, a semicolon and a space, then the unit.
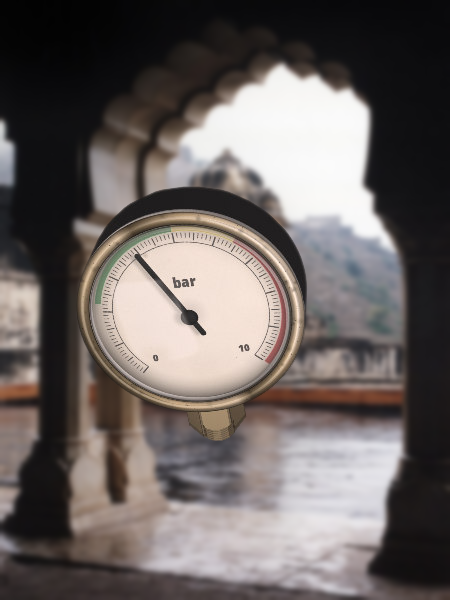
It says 4; bar
